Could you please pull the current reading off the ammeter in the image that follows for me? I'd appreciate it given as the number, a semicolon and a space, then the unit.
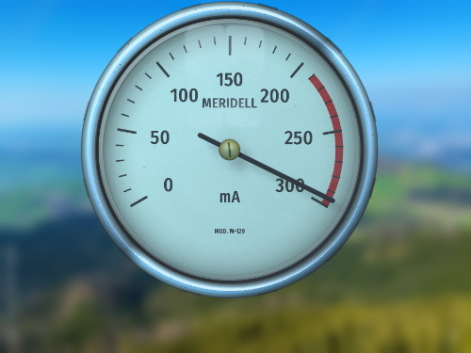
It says 295; mA
